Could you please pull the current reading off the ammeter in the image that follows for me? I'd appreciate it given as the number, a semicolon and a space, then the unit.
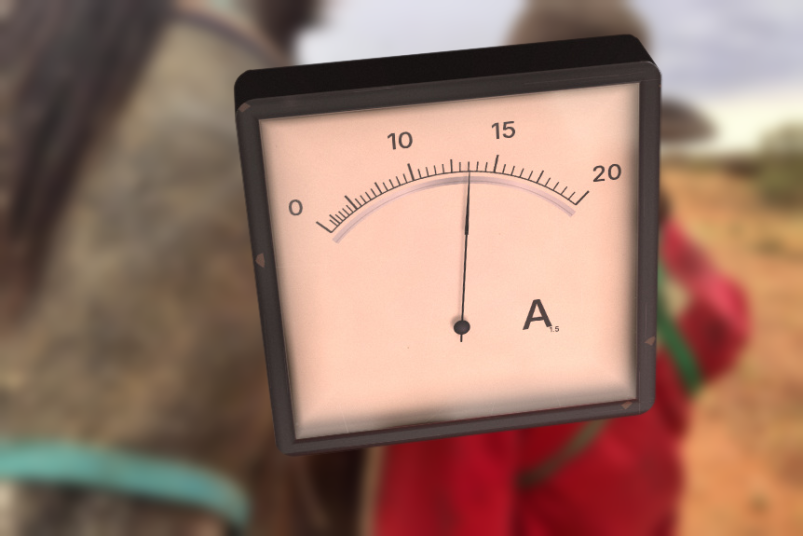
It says 13.5; A
